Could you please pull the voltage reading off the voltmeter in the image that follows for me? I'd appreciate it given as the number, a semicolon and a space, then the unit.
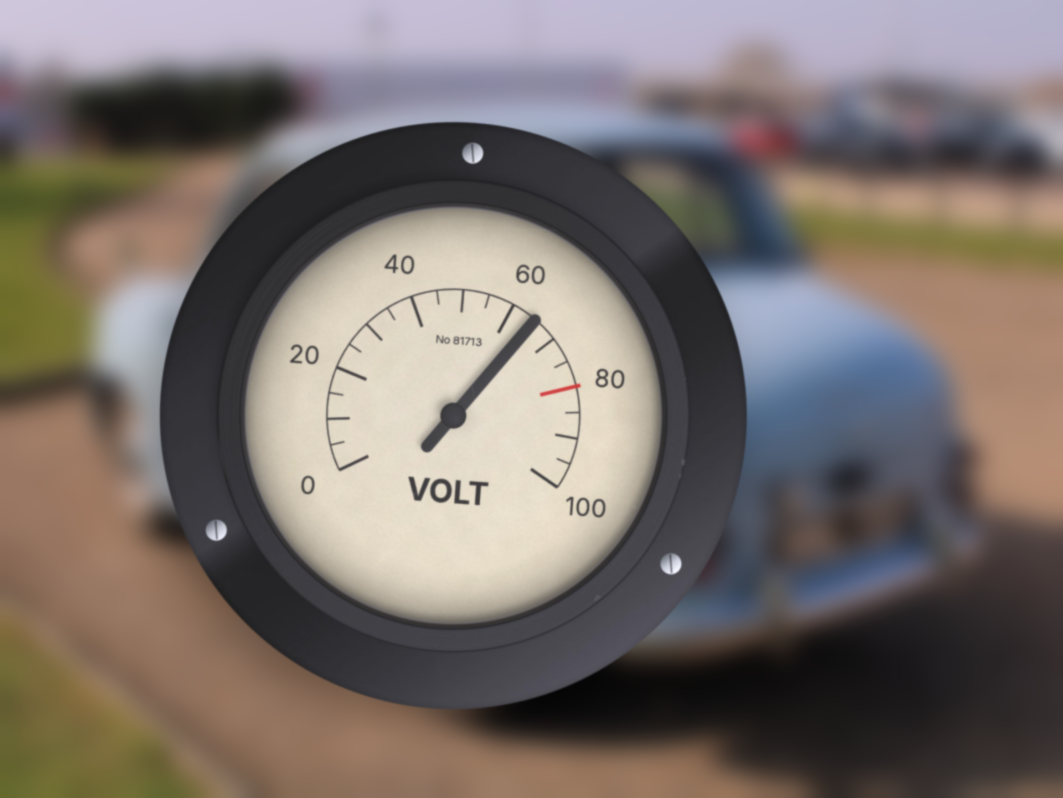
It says 65; V
